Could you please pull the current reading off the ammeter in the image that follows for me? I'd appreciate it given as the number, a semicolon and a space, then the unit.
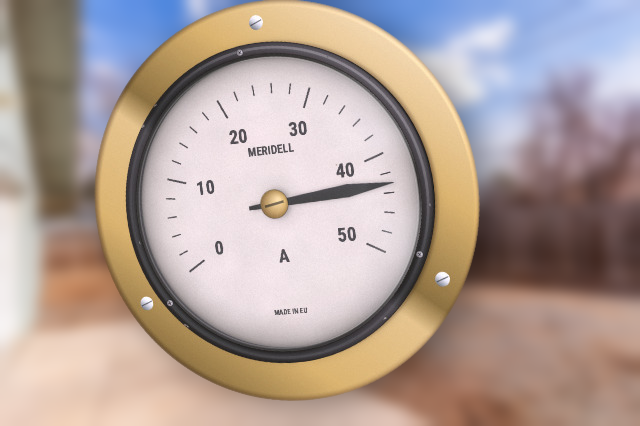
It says 43; A
